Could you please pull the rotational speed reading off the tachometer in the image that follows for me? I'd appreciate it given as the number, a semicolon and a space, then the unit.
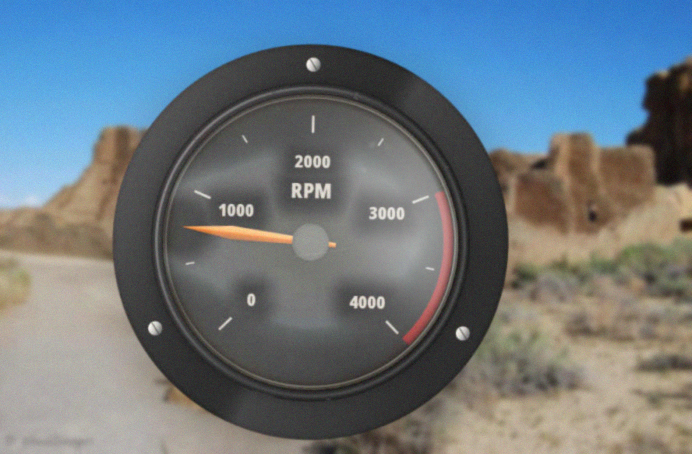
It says 750; rpm
